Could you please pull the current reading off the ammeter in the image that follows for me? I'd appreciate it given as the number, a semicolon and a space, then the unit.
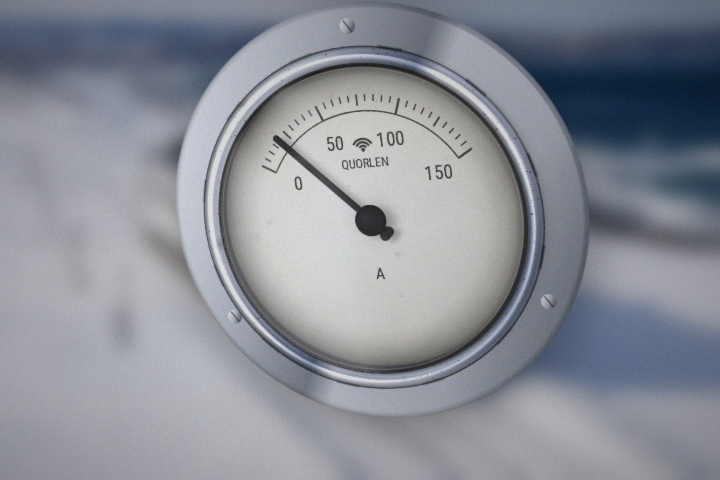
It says 20; A
